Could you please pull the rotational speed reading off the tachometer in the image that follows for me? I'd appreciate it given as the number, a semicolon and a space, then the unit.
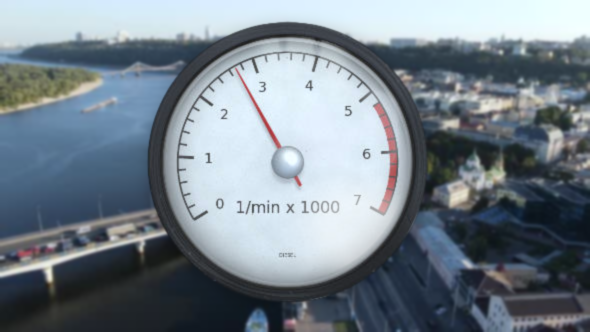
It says 2700; rpm
